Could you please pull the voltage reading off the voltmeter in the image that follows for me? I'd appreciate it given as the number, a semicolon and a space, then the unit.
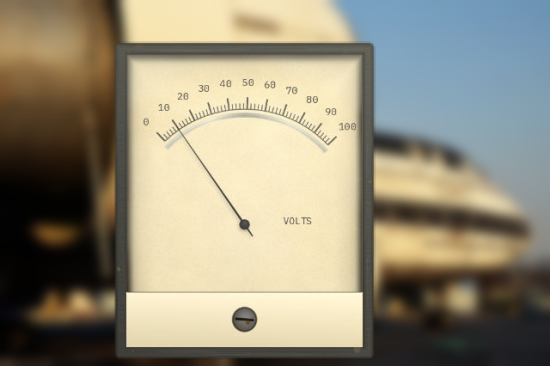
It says 10; V
